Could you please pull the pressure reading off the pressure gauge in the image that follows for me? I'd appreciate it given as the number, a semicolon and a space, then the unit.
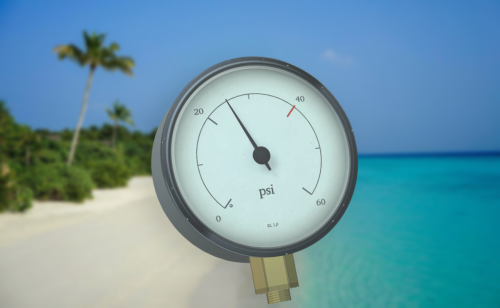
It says 25; psi
